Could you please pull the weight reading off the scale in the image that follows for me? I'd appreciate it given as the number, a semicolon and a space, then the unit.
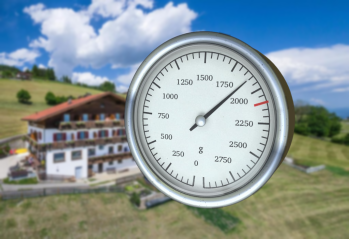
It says 1900; g
